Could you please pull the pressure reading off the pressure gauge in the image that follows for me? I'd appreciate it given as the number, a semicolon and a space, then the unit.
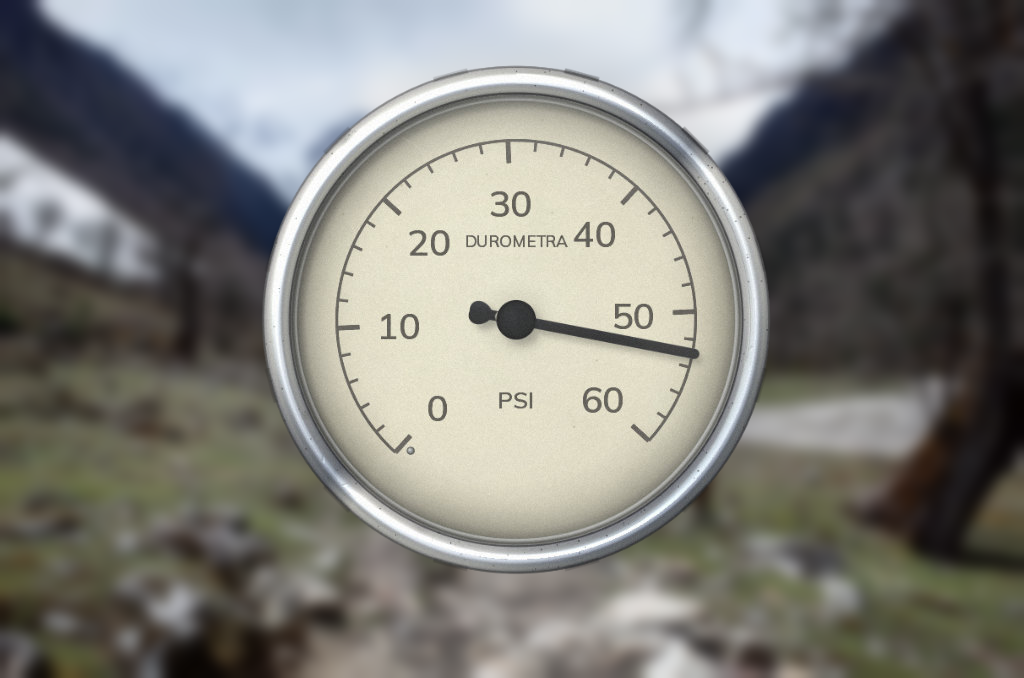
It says 53; psi
